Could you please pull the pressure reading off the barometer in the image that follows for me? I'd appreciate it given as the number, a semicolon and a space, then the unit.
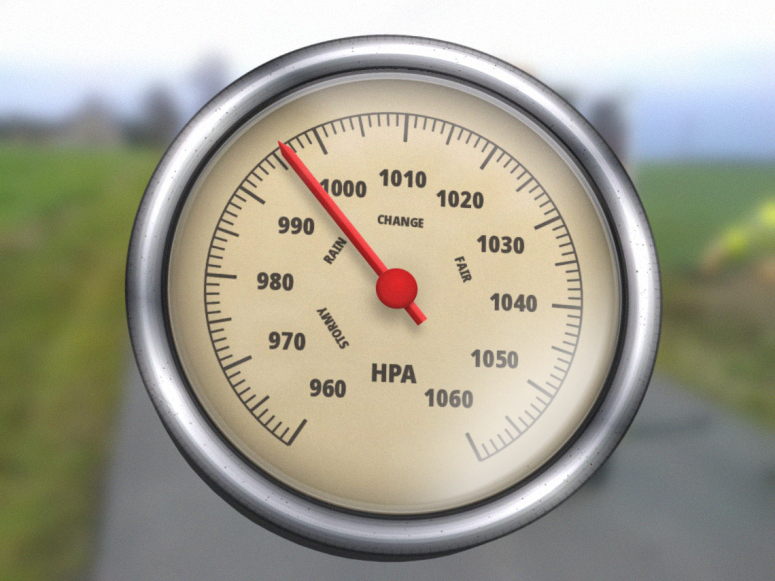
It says 996; hPa
